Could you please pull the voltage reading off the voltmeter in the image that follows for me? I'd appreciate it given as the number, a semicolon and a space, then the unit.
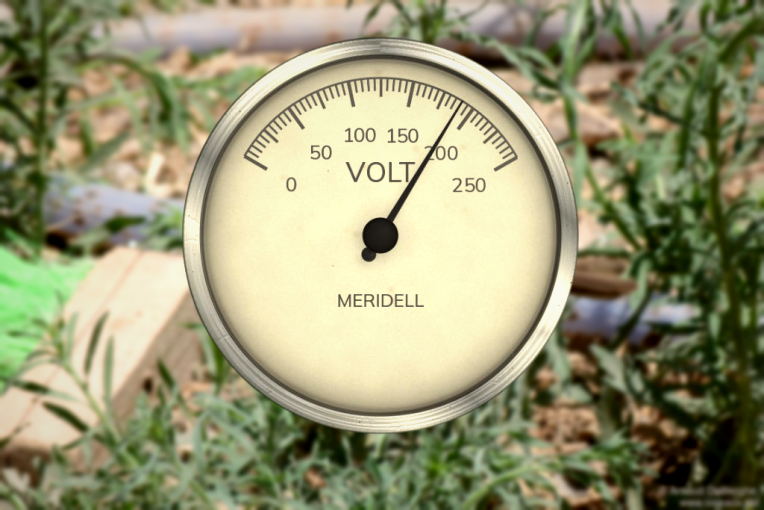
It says 190; V
